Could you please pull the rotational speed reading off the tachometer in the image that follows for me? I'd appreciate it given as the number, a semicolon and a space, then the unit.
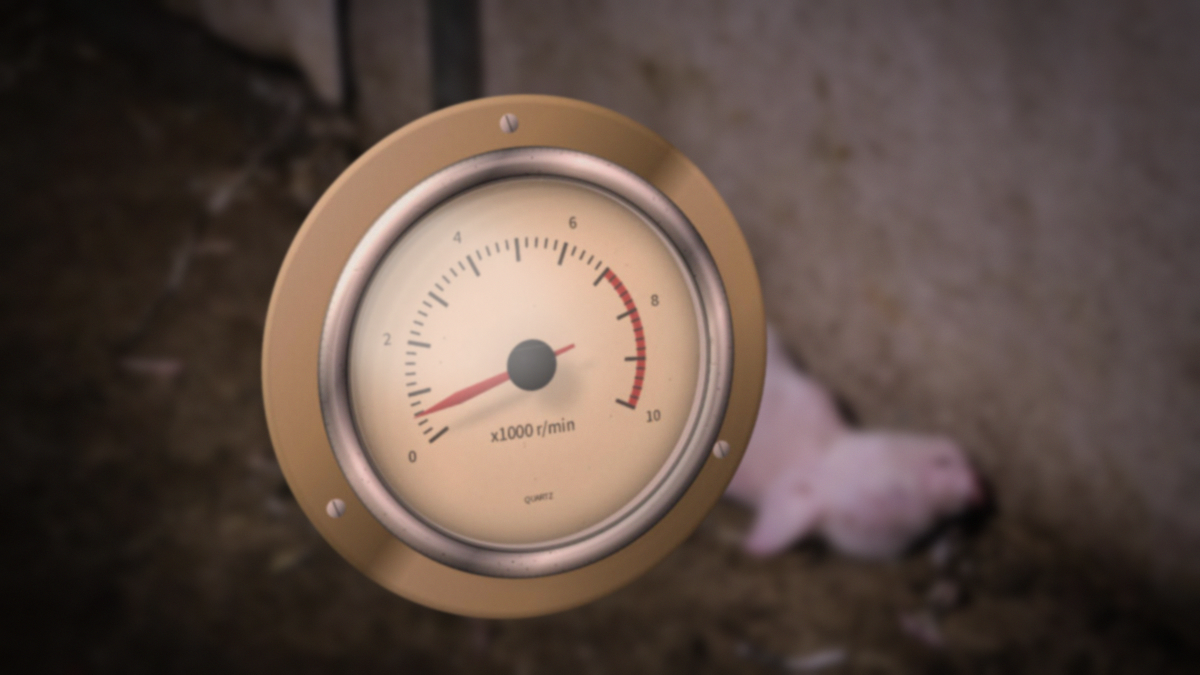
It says 600; rpm
